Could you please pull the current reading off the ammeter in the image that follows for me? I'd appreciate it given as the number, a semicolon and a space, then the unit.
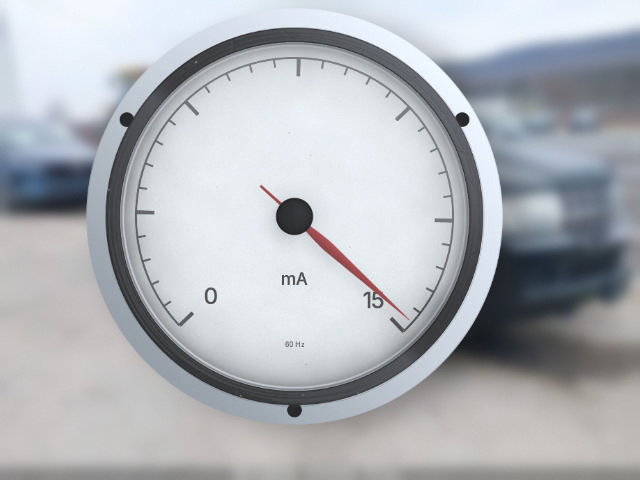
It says 14.75; mA
